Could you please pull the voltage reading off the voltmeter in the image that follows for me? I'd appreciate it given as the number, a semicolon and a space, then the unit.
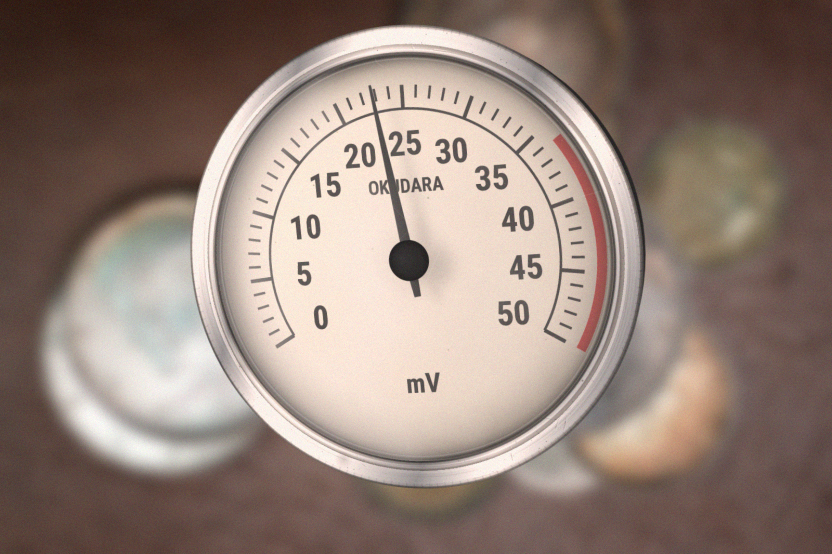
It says 23; mV
